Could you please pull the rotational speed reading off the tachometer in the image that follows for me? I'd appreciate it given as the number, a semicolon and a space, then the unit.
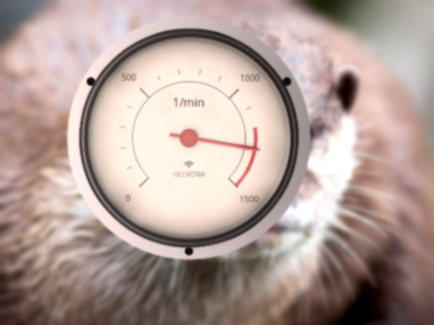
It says 1300; rpm
